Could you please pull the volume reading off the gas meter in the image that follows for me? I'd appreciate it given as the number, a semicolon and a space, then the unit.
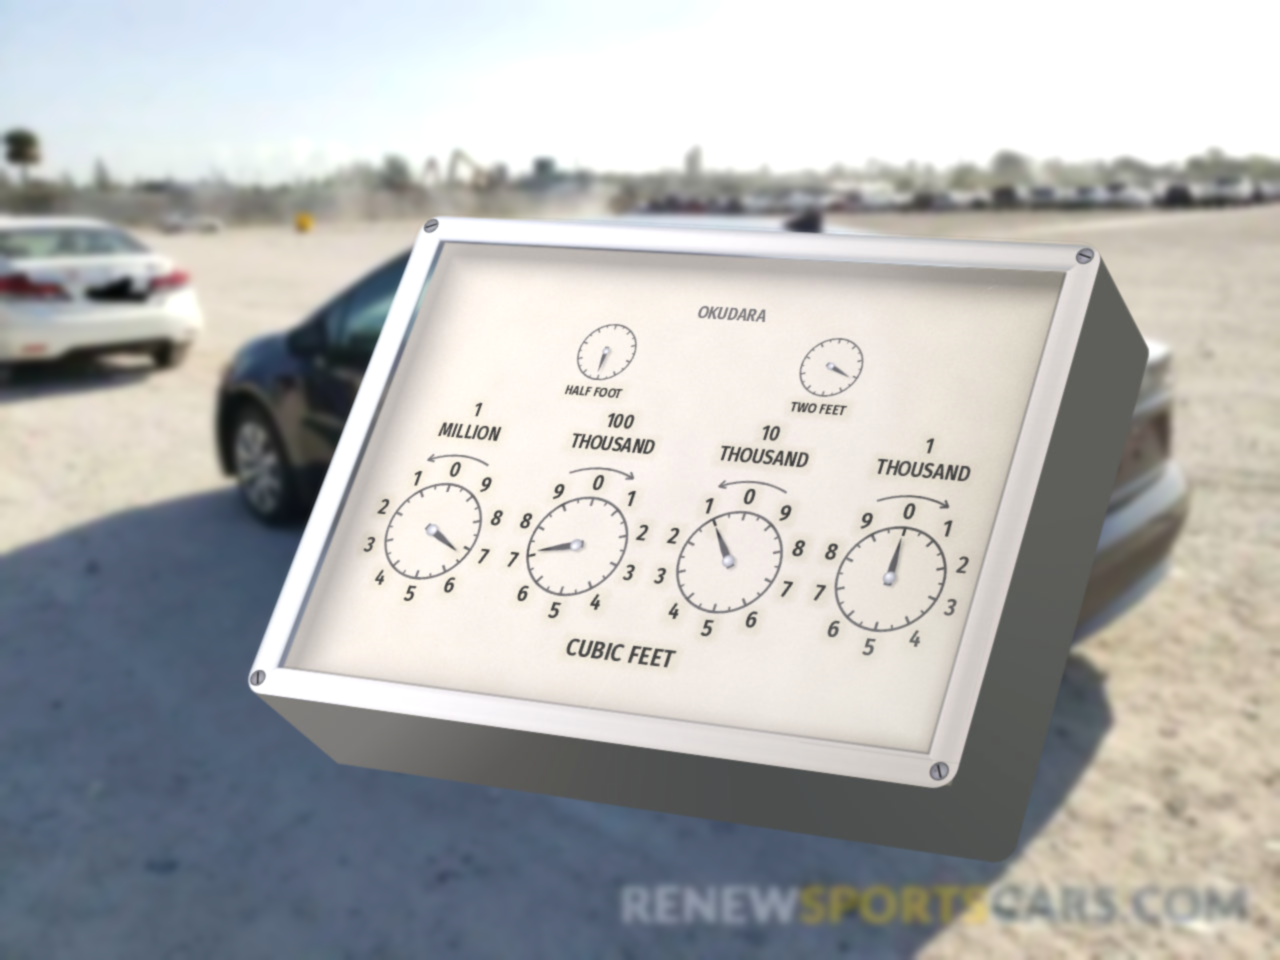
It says 671000; ft³
